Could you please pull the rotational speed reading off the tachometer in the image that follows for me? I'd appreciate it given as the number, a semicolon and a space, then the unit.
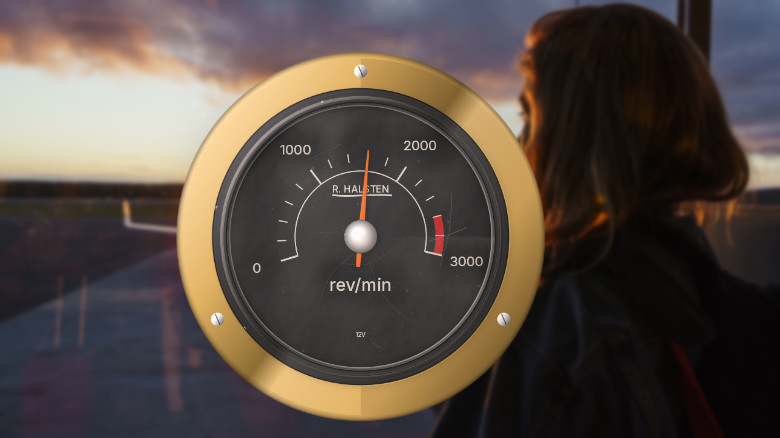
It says 1600; rpm
